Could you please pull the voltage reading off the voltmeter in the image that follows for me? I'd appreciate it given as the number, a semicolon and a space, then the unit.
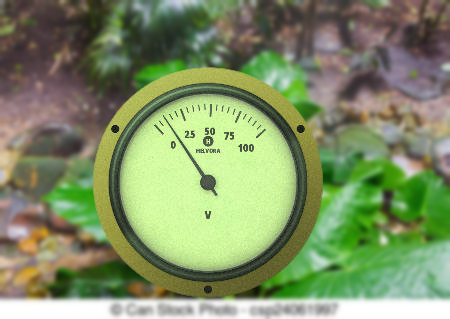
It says 10; V
